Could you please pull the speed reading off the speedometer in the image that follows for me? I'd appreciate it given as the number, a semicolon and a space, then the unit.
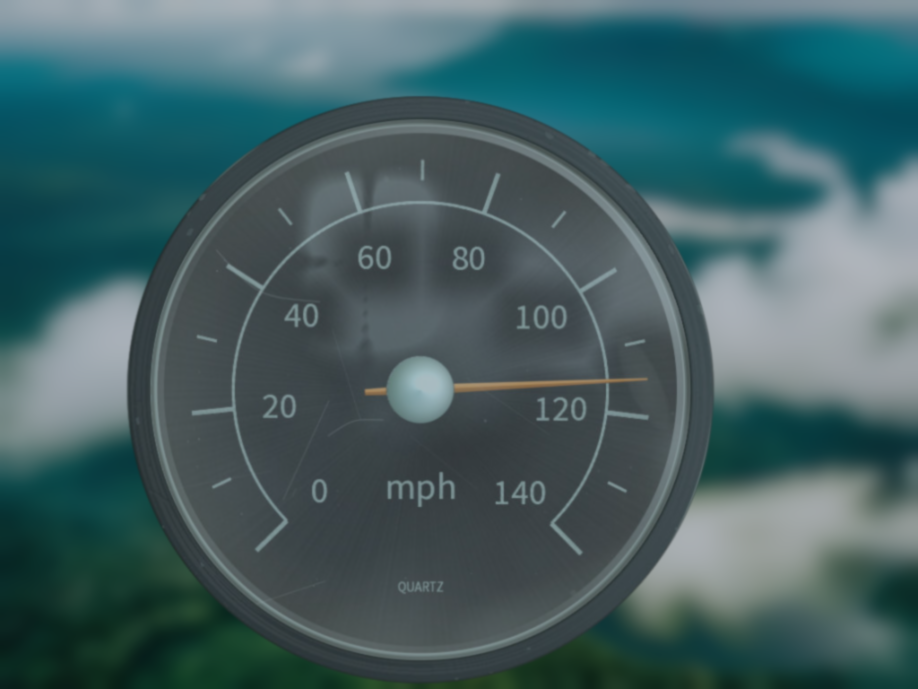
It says 115; mph
